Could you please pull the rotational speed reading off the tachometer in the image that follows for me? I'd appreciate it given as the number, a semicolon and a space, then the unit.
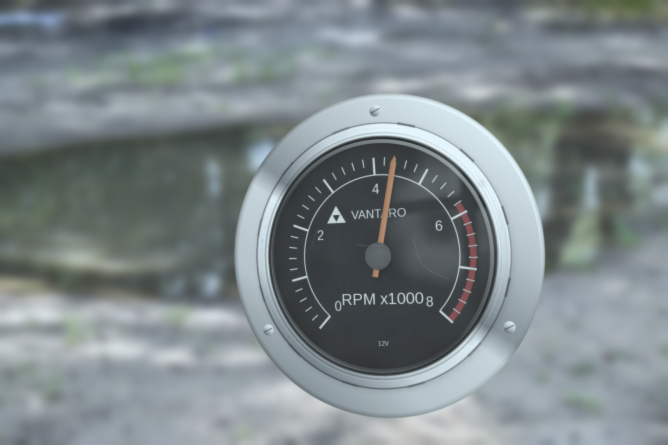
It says 4400; rpm
